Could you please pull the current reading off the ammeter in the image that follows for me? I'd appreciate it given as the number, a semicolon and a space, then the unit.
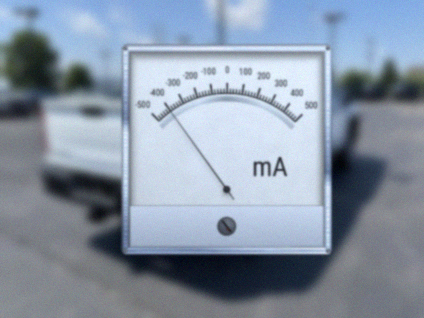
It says -400; mA
